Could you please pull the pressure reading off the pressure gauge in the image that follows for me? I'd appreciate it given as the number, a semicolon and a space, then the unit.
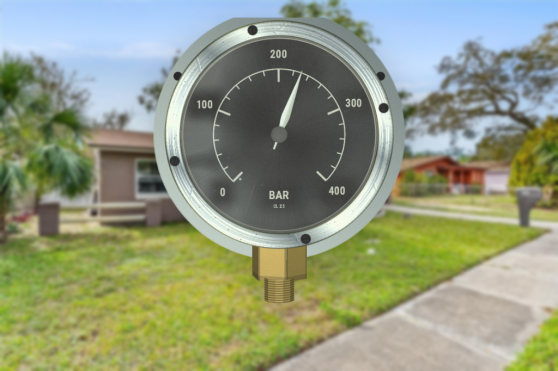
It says 230; bar
